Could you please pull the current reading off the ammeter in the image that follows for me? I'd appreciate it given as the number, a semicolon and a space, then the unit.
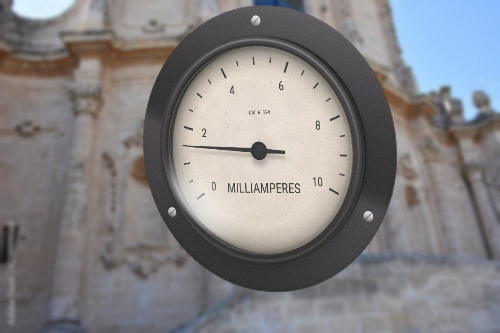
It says 1.5; mA
